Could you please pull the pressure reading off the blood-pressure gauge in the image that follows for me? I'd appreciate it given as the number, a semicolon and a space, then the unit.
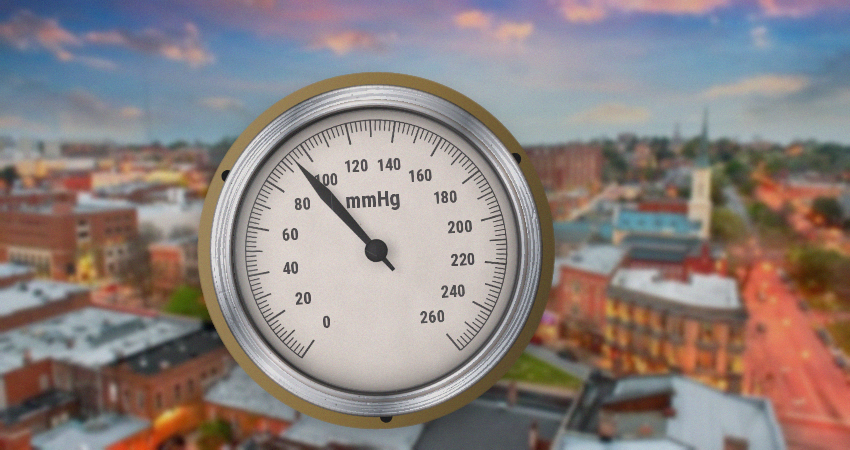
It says 94; mmHg
